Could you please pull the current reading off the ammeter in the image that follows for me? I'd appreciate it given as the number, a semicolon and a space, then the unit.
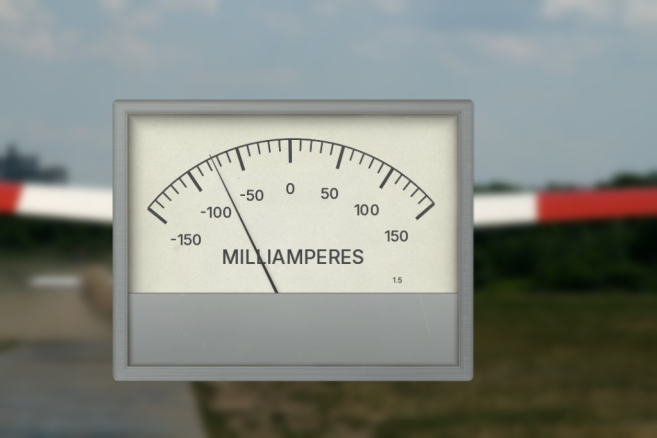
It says -75; mA
